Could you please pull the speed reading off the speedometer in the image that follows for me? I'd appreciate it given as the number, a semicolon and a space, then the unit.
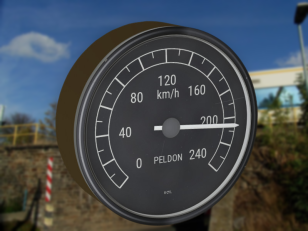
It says 205; km/h
